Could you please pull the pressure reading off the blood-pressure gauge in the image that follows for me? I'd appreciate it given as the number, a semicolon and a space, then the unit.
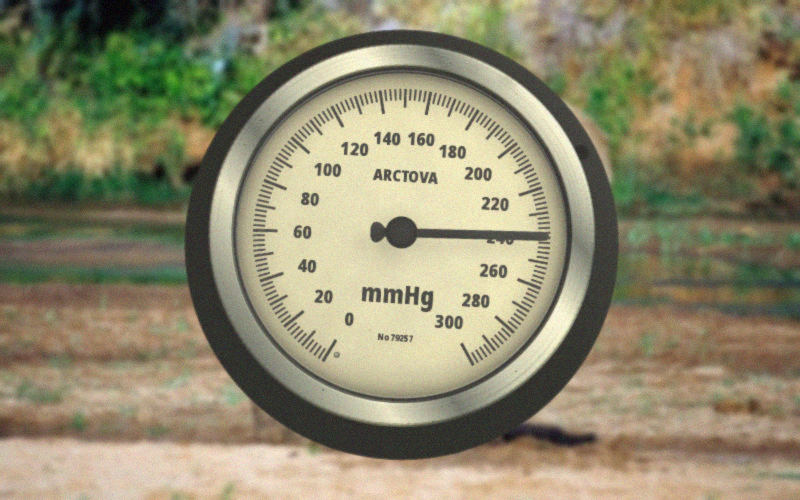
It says 240; mmHg
